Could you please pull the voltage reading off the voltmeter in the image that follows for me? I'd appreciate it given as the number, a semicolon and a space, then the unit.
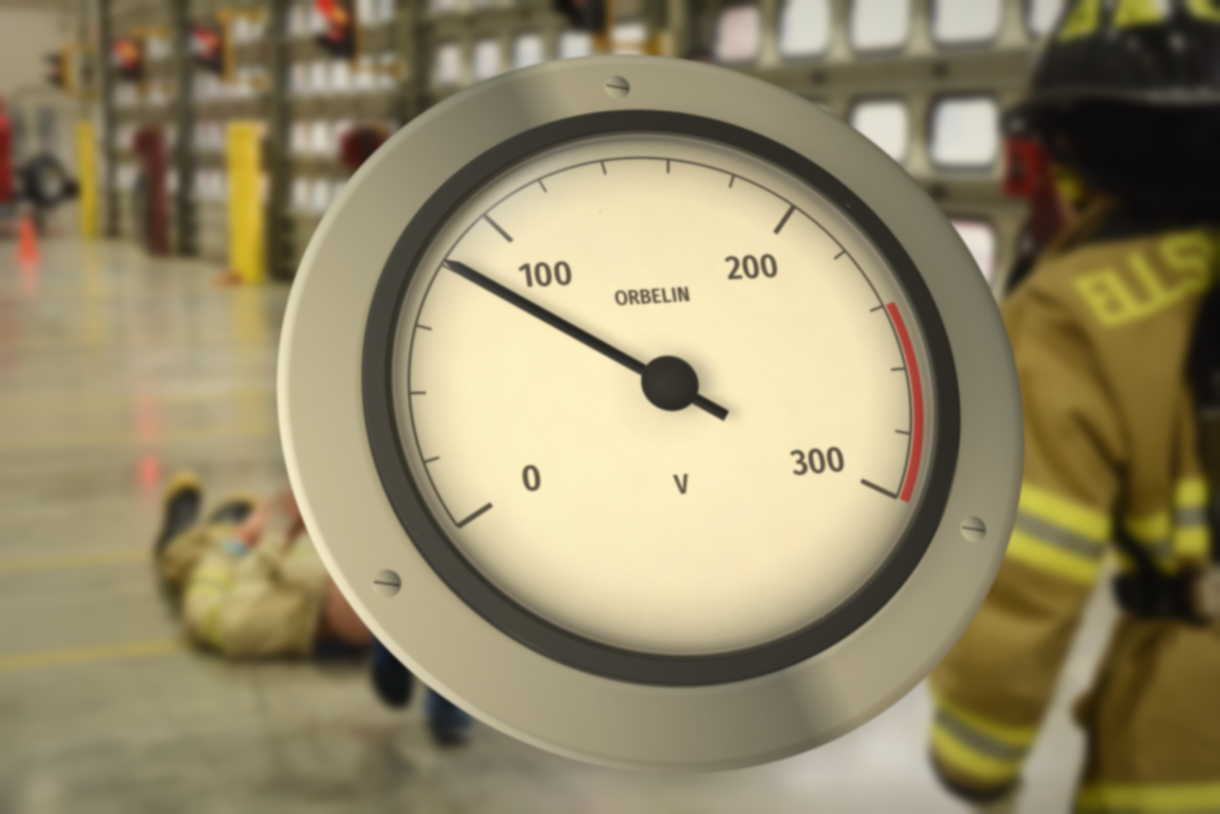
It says 80; V
